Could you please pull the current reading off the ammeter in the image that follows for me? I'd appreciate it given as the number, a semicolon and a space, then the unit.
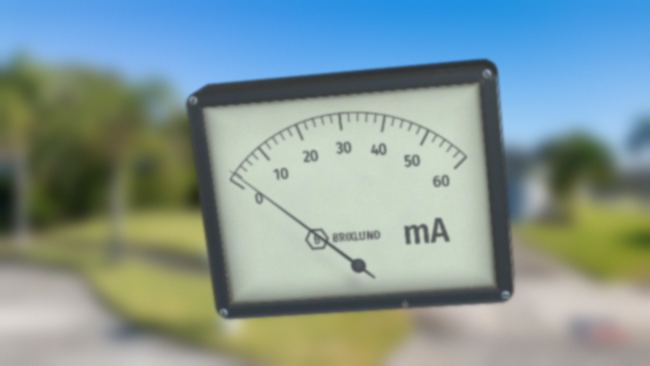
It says 2; mA
